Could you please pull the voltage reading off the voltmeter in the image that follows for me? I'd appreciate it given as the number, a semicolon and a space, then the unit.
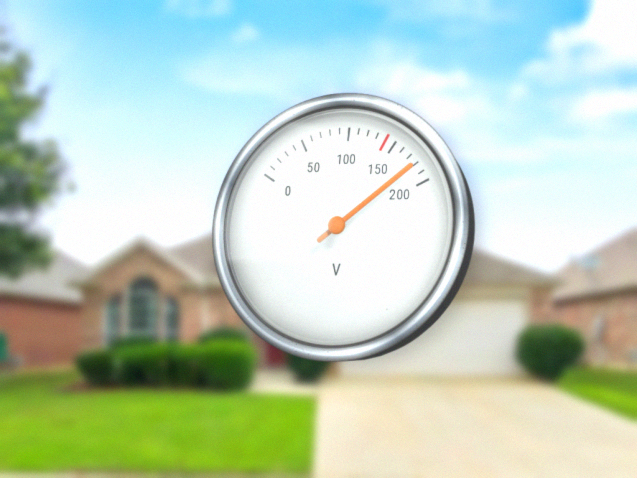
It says 180; V
